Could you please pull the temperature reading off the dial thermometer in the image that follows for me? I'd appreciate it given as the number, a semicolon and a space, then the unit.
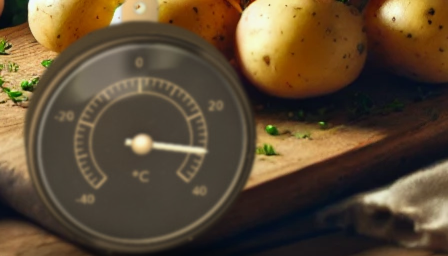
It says 30; °C
